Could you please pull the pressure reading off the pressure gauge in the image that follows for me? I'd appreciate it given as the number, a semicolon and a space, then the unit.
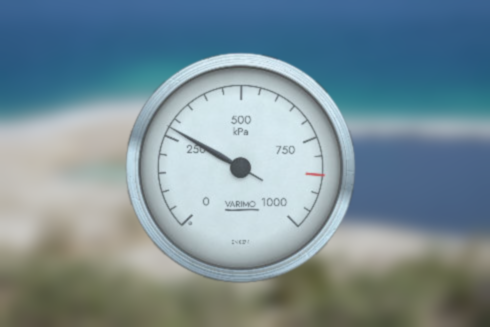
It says 275; kPa
